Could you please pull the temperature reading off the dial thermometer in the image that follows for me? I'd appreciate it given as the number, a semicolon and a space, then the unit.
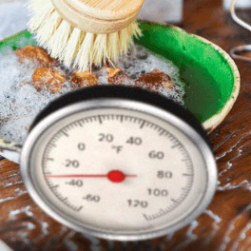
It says -30; °F
